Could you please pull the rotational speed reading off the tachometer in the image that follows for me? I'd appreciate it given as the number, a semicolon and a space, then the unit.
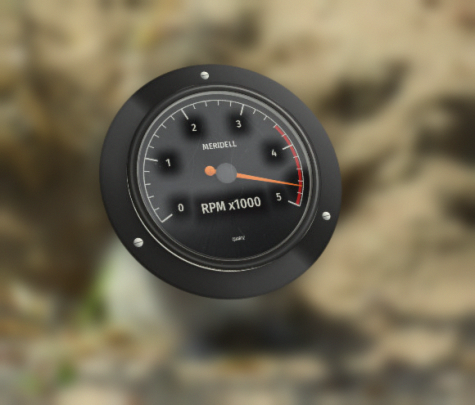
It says 4700; rpm
